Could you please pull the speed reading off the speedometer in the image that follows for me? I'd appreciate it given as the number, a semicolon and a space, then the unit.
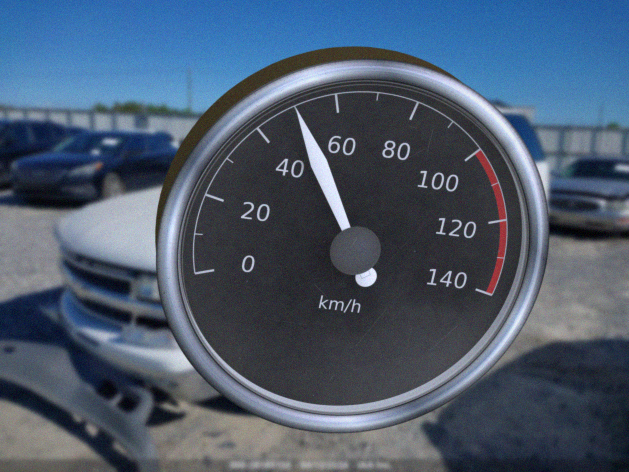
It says 50; km/h
